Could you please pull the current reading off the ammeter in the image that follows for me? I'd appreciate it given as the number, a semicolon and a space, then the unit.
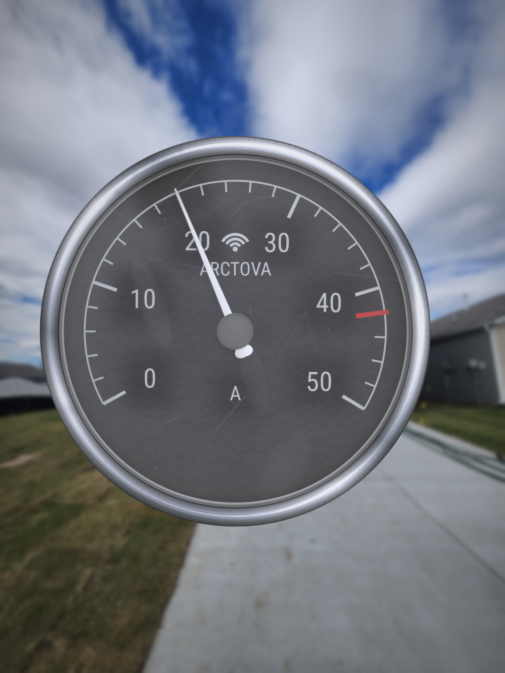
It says 20; A
